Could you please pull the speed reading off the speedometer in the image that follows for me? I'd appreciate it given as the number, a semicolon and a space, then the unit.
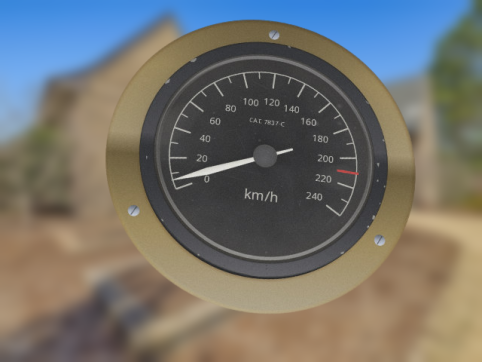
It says 5; km/h
